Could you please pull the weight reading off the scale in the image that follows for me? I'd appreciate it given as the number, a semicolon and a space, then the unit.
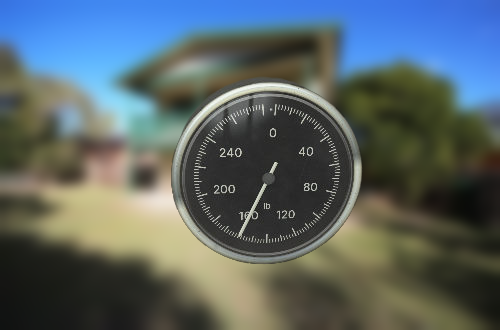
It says 160; lb
